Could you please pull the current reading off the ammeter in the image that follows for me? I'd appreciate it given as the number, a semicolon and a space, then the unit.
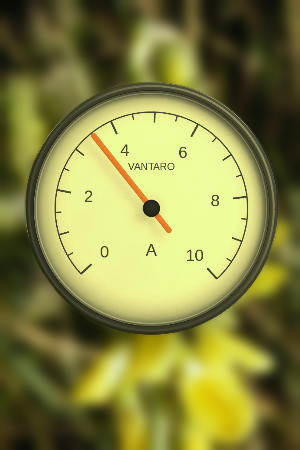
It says 3.5; A
